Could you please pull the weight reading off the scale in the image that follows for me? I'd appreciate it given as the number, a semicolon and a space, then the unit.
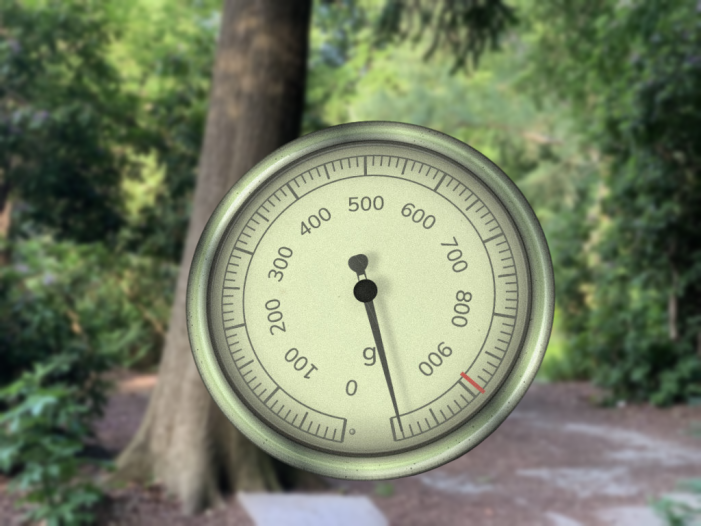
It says 990; g
